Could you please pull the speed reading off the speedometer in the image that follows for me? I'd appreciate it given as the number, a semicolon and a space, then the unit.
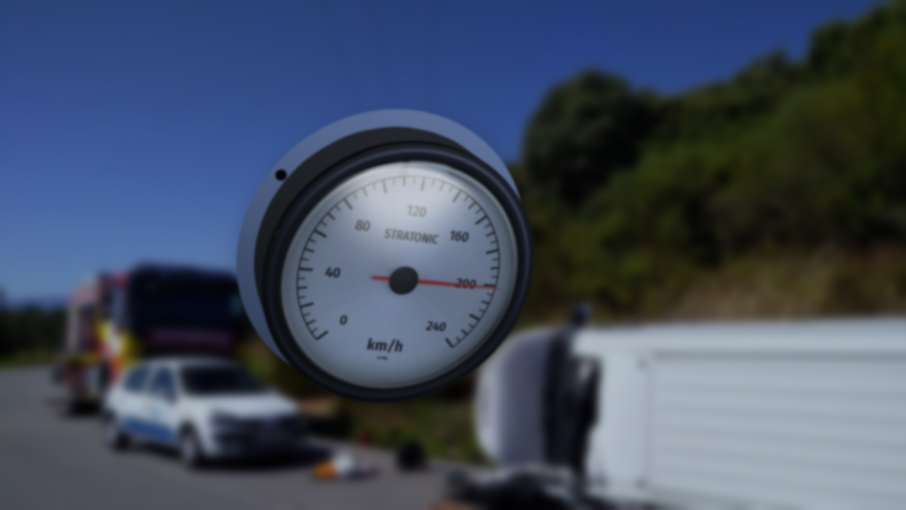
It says 200; km/h
